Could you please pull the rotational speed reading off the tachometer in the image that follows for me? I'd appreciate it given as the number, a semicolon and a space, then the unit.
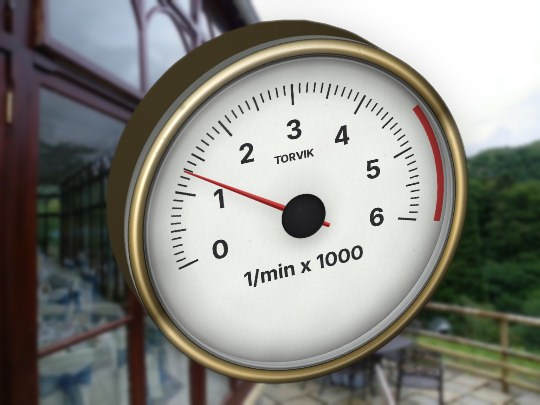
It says 1300; rpm
